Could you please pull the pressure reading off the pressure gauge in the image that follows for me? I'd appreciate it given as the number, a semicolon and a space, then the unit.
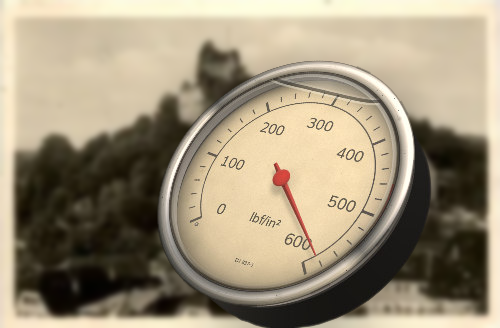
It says 580; psi
